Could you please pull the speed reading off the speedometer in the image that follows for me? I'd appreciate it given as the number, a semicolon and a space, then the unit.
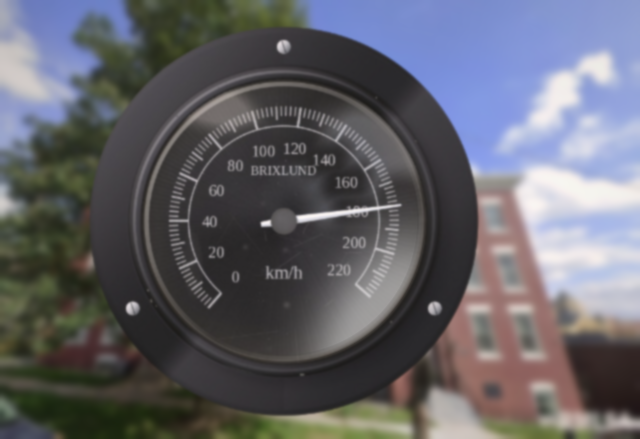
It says 180; km/h
